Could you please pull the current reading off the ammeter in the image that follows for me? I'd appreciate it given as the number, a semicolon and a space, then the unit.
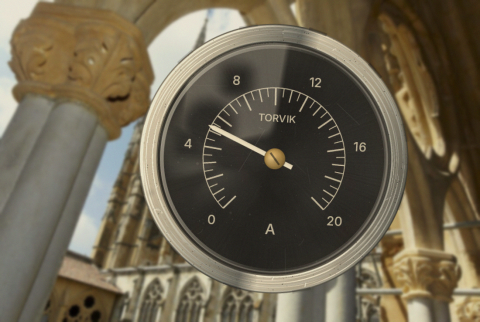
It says 5.25; A
